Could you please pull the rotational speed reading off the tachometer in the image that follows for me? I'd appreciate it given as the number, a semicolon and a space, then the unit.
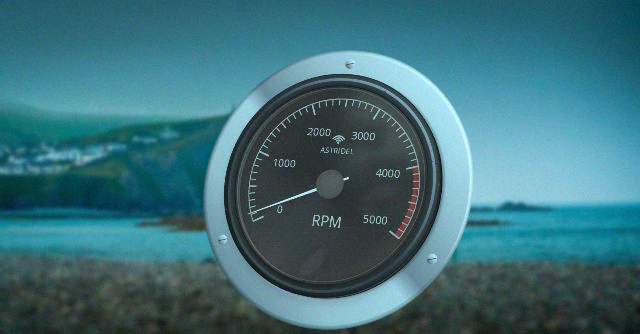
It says 100; rpm
